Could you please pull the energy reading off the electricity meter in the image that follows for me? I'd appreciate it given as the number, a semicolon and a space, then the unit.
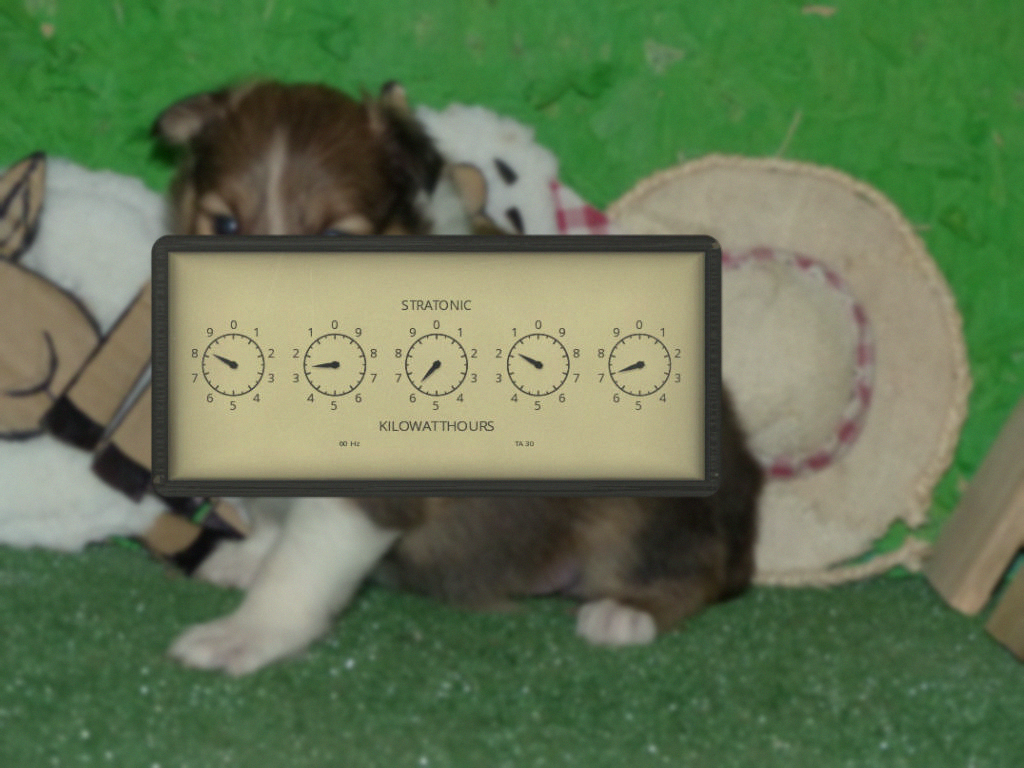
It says 82617; kWh
